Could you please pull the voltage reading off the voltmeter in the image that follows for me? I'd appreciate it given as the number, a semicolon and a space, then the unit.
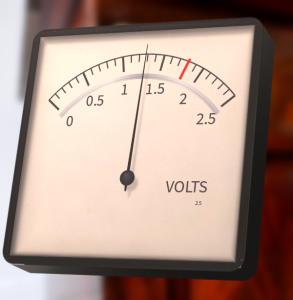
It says 1.3; V
